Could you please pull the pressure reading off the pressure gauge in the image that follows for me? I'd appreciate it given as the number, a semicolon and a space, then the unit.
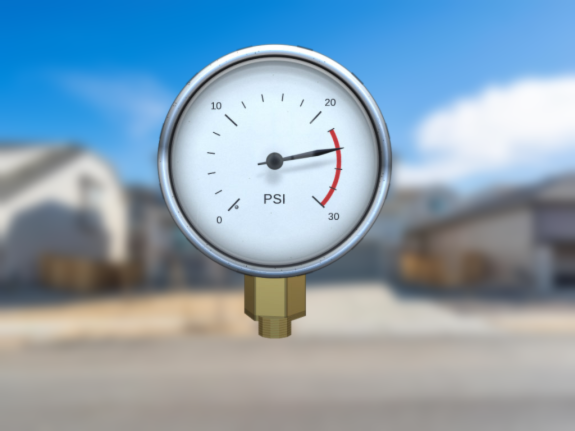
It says 24; psi
